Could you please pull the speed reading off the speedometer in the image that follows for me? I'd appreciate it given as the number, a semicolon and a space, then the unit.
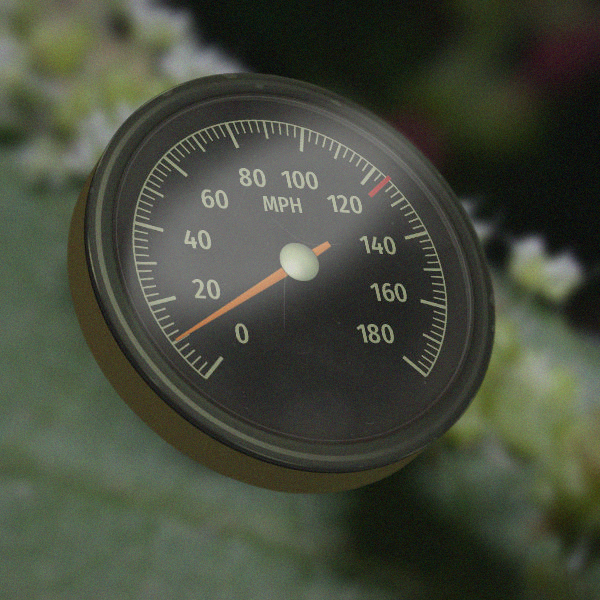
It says 10; mph
